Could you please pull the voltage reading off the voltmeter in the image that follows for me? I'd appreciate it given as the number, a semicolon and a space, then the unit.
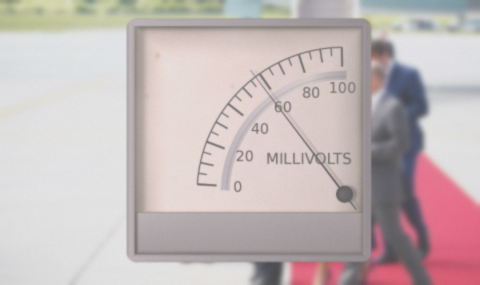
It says 57.5; mV
